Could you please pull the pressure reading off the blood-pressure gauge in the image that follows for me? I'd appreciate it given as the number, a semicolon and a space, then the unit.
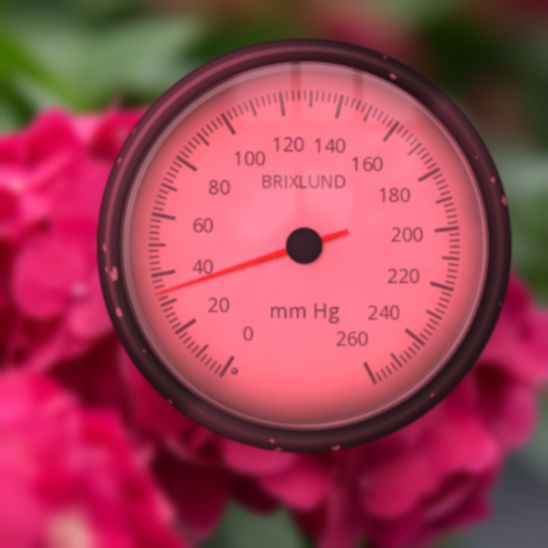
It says 34; mmHg
